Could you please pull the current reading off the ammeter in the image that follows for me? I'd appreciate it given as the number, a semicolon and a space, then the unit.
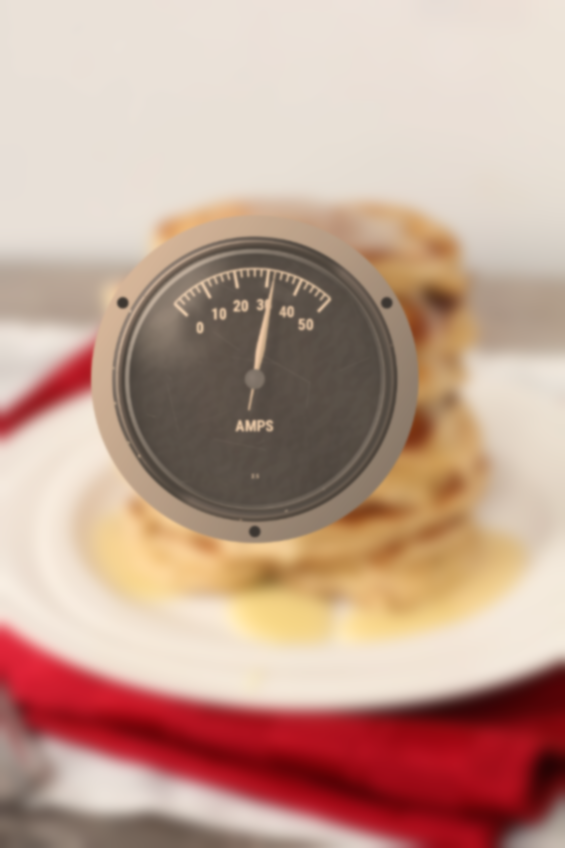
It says 32; A
